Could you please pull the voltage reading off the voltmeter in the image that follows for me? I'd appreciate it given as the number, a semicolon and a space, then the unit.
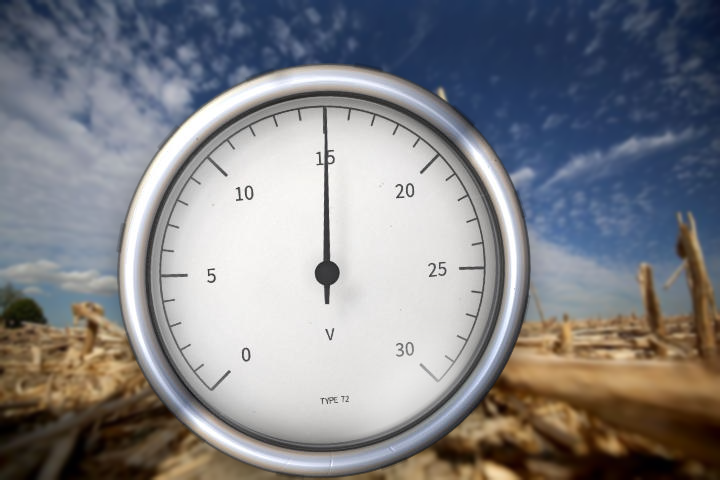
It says 15; V
